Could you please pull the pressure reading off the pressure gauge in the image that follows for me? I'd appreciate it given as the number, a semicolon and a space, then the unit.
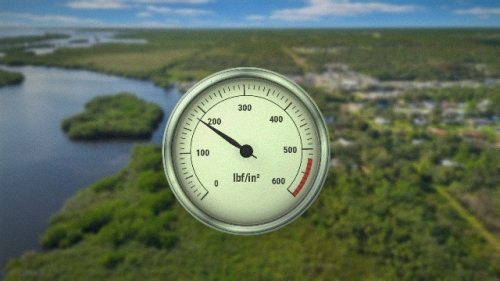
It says 180; psi
